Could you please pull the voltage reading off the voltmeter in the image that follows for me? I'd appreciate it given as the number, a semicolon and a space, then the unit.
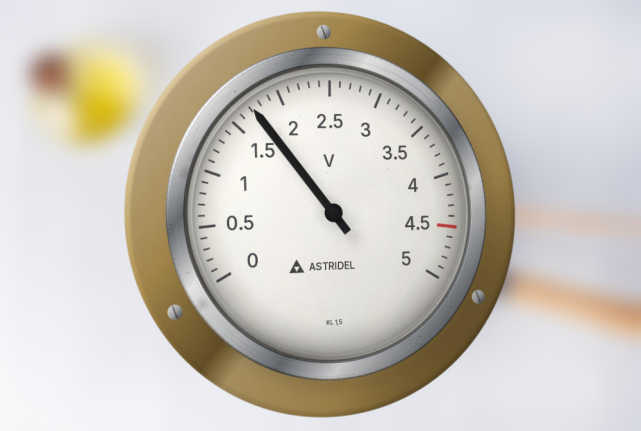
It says 1.7; V
